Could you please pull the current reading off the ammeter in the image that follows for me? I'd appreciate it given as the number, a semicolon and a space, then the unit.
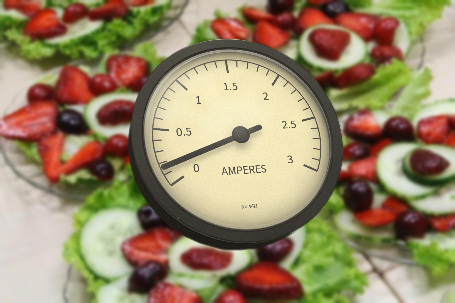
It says 0.15; A
